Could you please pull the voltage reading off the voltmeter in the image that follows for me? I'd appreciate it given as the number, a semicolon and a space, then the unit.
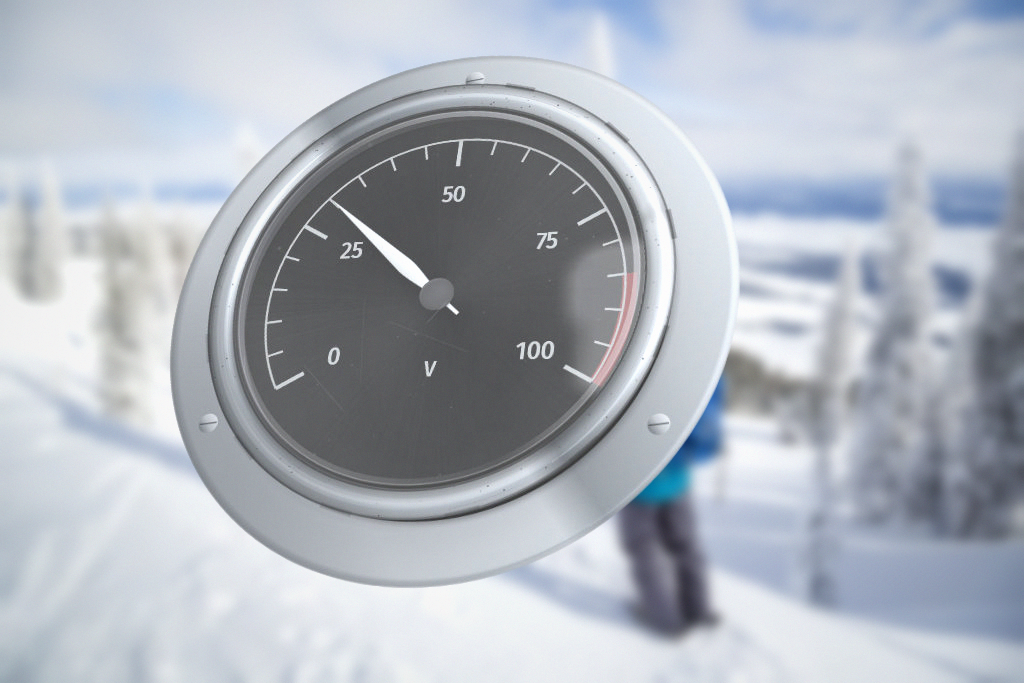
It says 30; V
